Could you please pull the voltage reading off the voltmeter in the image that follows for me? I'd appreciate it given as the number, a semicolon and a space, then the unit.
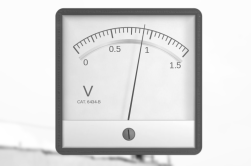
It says 0.9; V
